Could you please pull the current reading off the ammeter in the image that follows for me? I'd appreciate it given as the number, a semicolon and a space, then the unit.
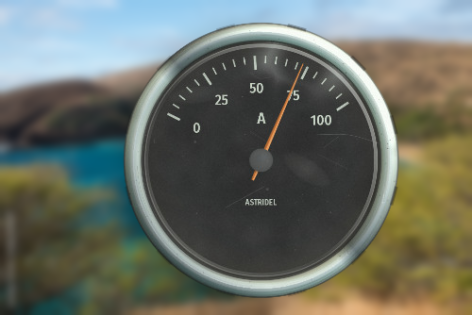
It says 72.5; A
